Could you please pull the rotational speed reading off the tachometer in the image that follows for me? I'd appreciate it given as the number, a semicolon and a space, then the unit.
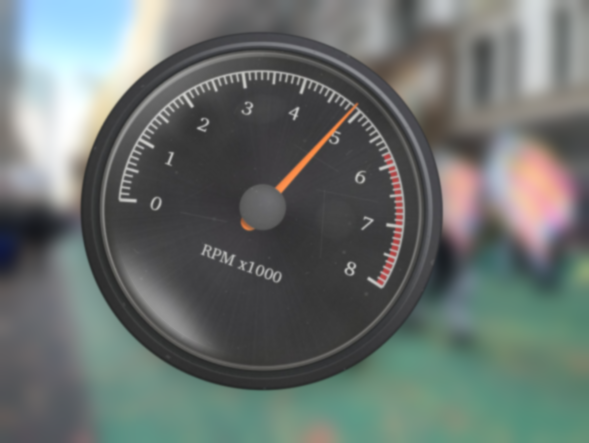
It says 4900; rpm
